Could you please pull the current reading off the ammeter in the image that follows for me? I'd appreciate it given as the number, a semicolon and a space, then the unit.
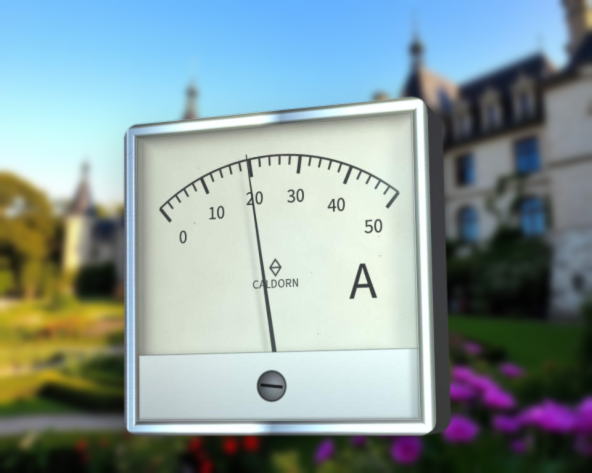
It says 20; A
